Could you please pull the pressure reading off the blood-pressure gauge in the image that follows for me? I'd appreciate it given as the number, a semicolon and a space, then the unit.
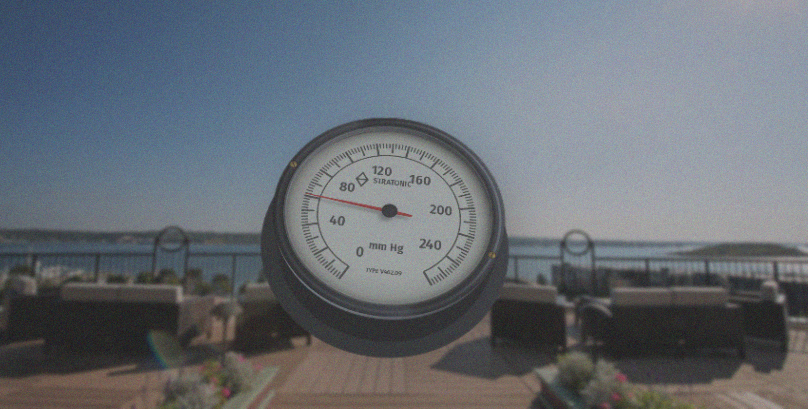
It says 60; mmHg
